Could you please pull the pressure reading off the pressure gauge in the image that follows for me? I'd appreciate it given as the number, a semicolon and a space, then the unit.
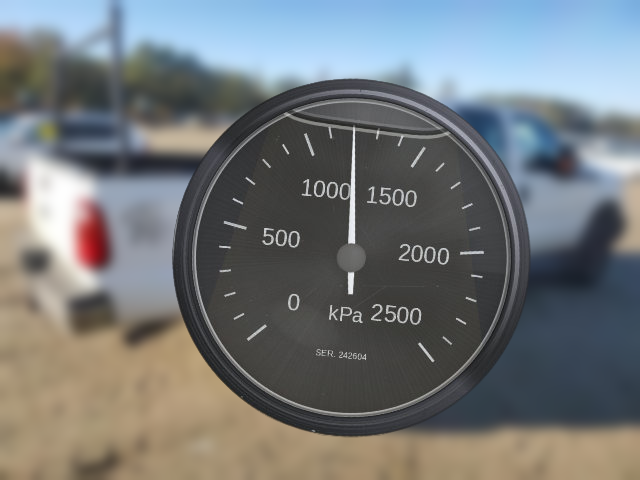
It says 1200; kPa
